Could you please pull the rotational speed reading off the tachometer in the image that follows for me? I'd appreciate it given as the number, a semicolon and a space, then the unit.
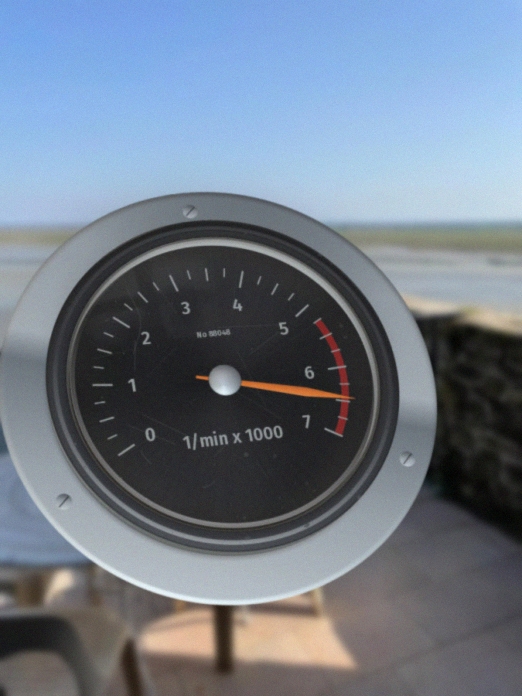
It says 6500; rpm
